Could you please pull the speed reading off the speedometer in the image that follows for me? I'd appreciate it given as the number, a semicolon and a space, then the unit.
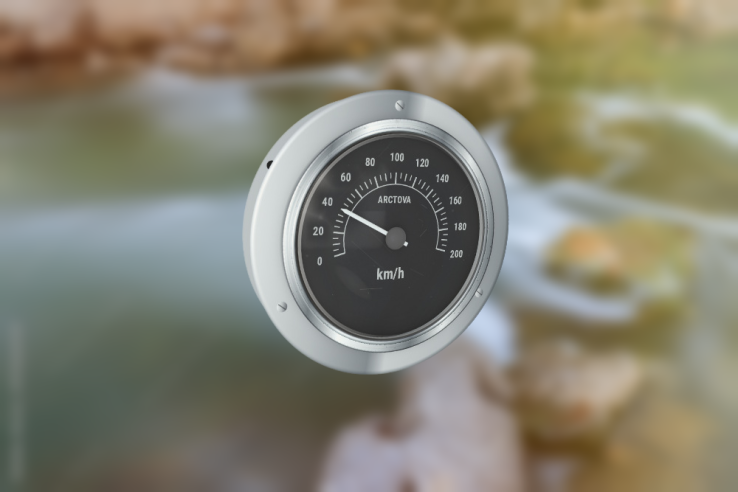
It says 40; km/h
